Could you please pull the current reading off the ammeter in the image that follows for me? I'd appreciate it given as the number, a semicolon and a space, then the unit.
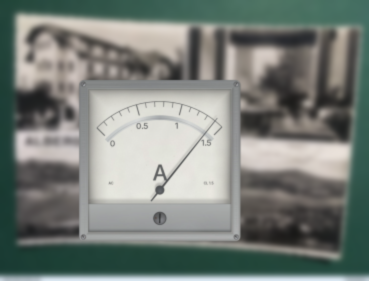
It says 1.4; A
